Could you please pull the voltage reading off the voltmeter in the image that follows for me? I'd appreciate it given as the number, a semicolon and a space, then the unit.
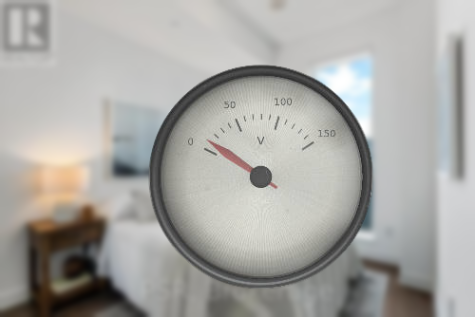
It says 10; V
